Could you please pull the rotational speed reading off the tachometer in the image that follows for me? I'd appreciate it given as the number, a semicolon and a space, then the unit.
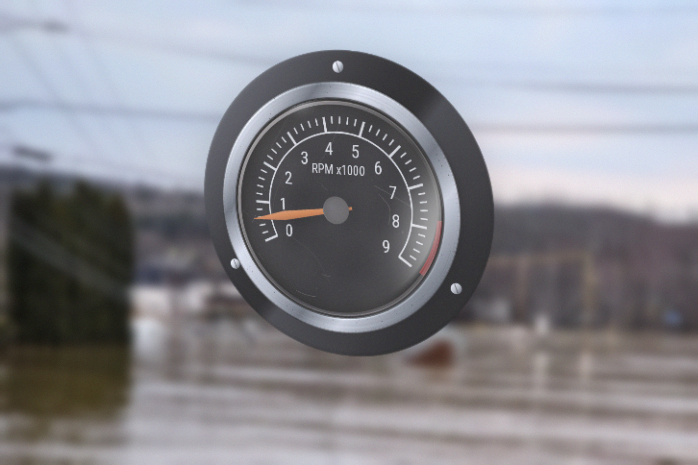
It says 600; rpm
